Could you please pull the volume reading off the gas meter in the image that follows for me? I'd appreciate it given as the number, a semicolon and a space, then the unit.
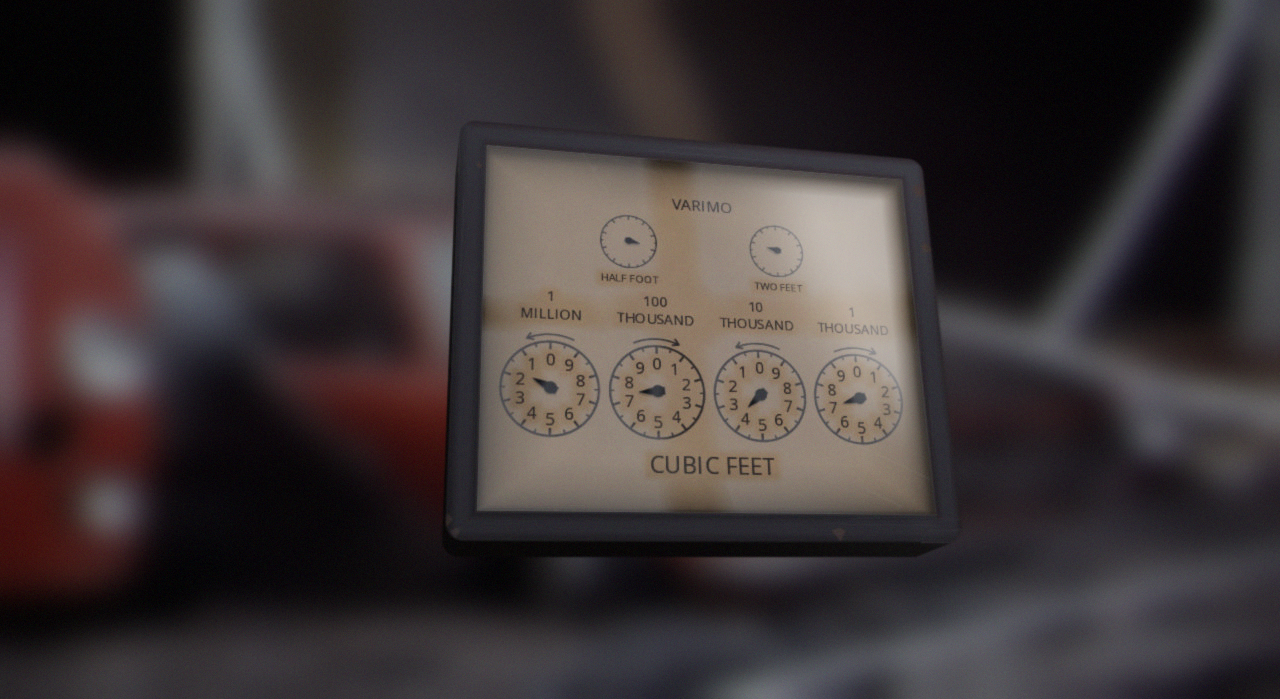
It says 173700; ft³
